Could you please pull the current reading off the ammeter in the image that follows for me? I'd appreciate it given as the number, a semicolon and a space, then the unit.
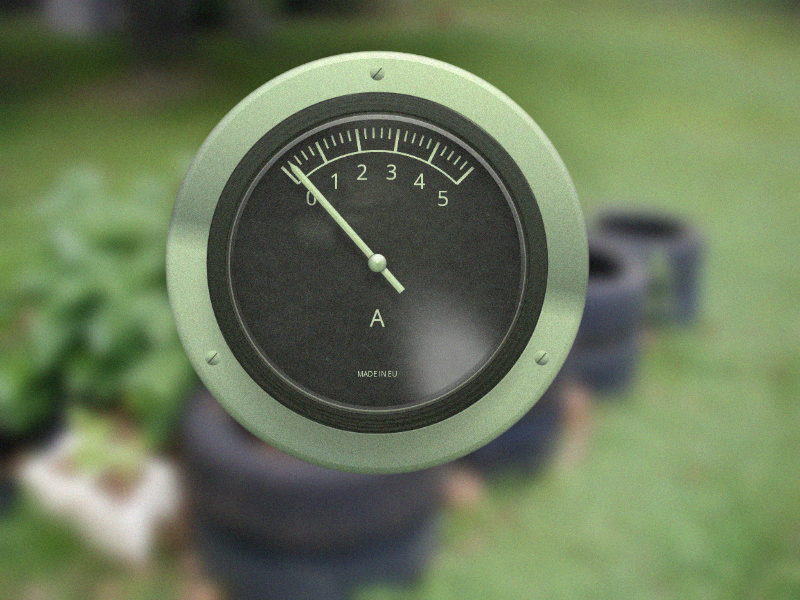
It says 0.2; A
